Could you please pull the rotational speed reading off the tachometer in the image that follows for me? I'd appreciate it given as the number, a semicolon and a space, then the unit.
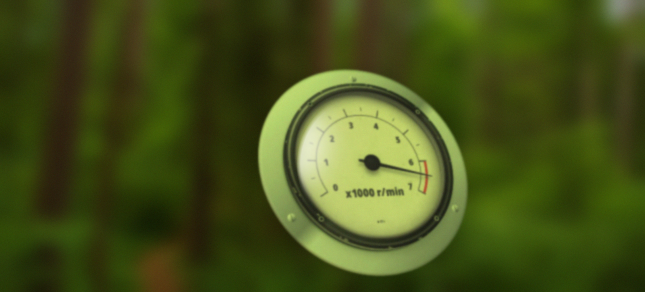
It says 6500; rpm
